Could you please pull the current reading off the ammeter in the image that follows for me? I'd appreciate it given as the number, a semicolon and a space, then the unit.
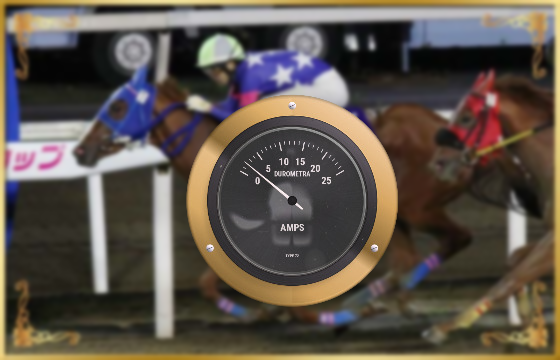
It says 2; A
